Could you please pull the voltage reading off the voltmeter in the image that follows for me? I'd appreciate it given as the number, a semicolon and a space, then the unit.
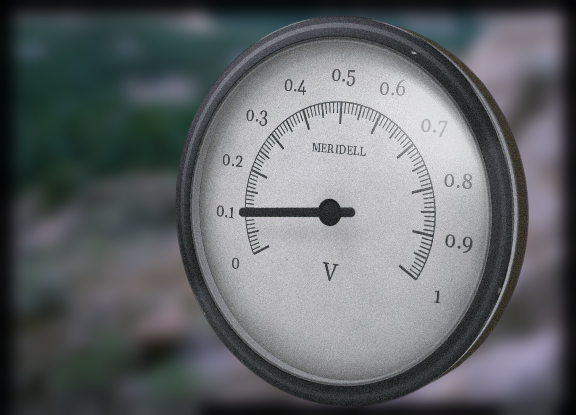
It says 0.1; V
